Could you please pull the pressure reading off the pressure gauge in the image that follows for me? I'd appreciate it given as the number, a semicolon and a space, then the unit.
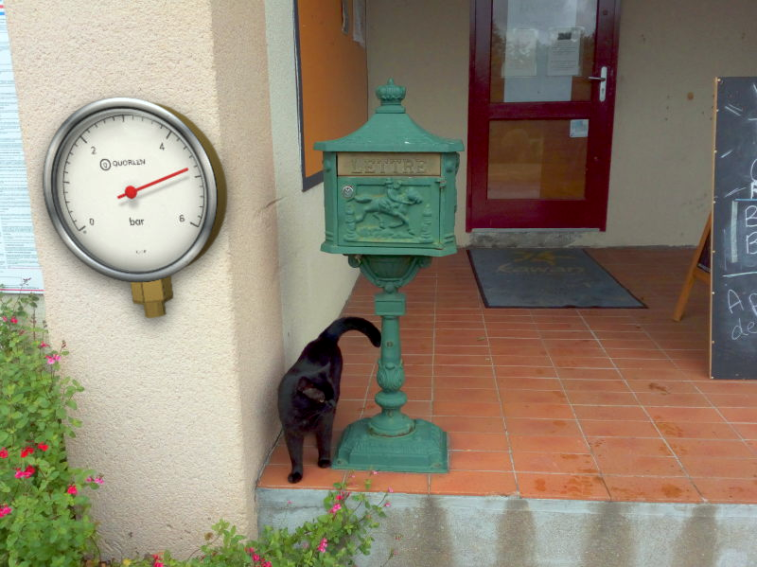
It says 4.8; bar
